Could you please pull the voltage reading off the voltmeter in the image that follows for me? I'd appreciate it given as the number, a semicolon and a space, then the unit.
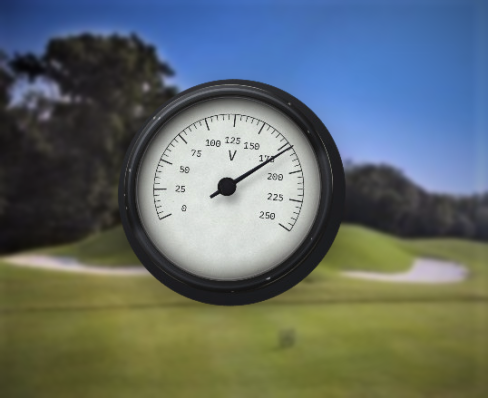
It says 180; V
